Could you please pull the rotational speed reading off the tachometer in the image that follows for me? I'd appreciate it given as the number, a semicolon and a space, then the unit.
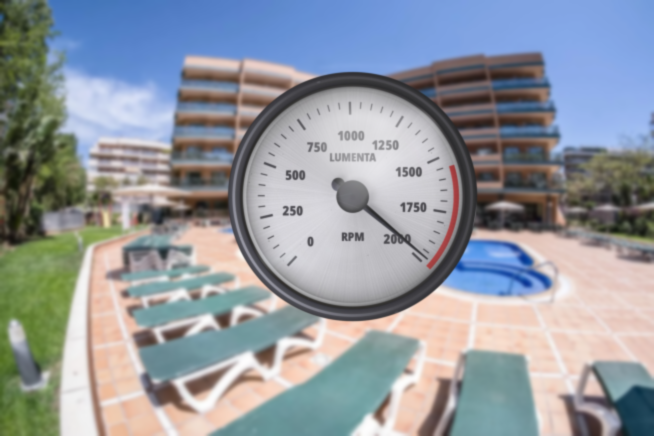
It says 1975; rpm
